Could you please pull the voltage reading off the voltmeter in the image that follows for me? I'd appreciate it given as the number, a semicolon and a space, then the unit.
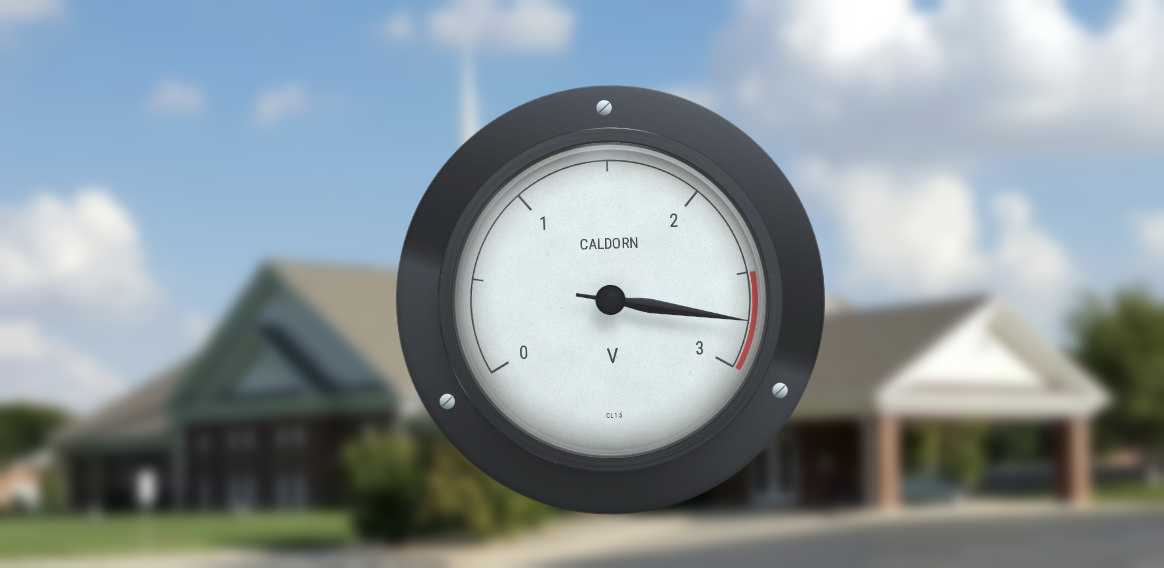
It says 2.75; V
